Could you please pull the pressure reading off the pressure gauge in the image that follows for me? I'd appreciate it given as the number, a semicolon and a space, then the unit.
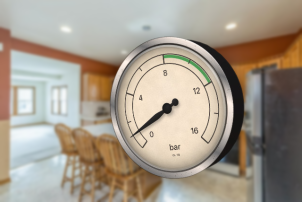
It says 1; bar
